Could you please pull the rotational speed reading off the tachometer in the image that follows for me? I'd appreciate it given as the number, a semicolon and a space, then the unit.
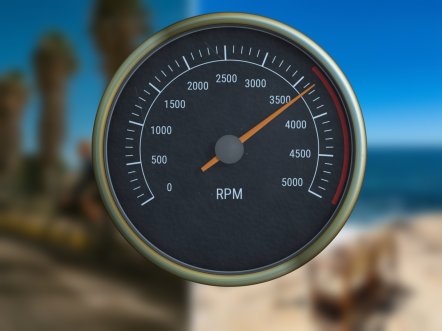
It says 3650; rpm
